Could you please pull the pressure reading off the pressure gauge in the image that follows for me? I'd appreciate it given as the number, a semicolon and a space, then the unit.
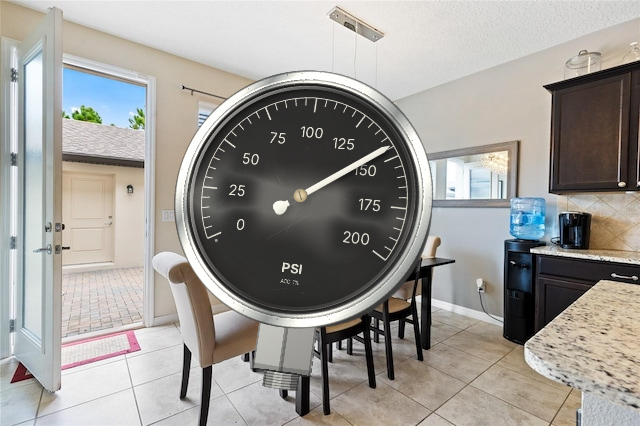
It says 145; psi
